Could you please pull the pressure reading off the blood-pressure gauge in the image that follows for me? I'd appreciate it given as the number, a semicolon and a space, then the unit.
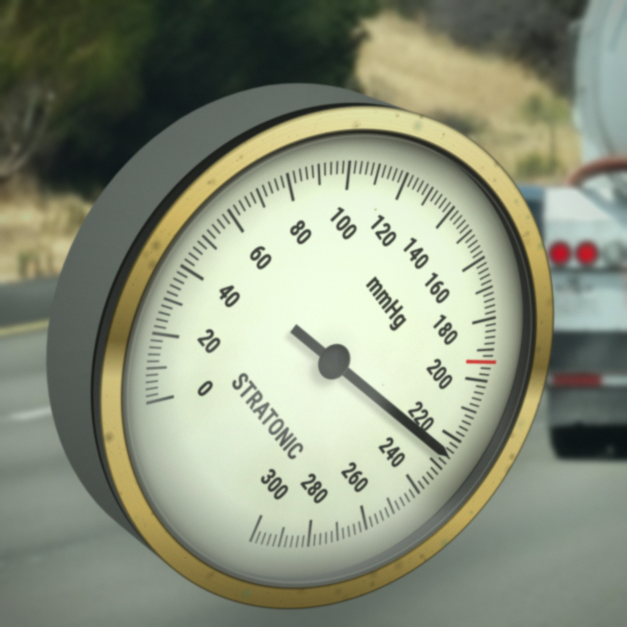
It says 226; mmHg
